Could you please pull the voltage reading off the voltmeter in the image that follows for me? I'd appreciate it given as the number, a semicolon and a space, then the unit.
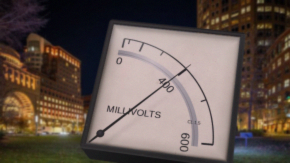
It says 400; mV
